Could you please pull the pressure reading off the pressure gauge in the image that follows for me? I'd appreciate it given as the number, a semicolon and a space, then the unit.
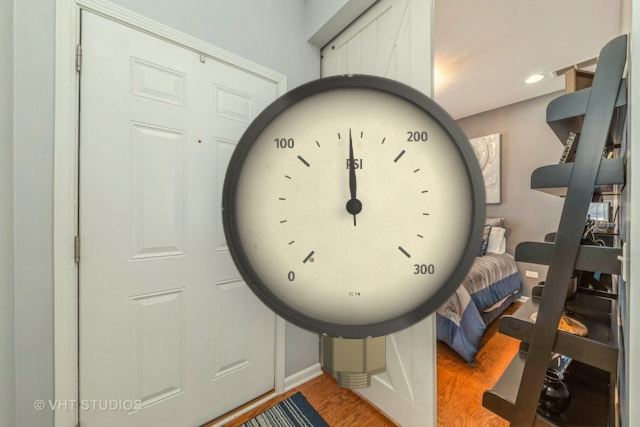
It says 150; psi
